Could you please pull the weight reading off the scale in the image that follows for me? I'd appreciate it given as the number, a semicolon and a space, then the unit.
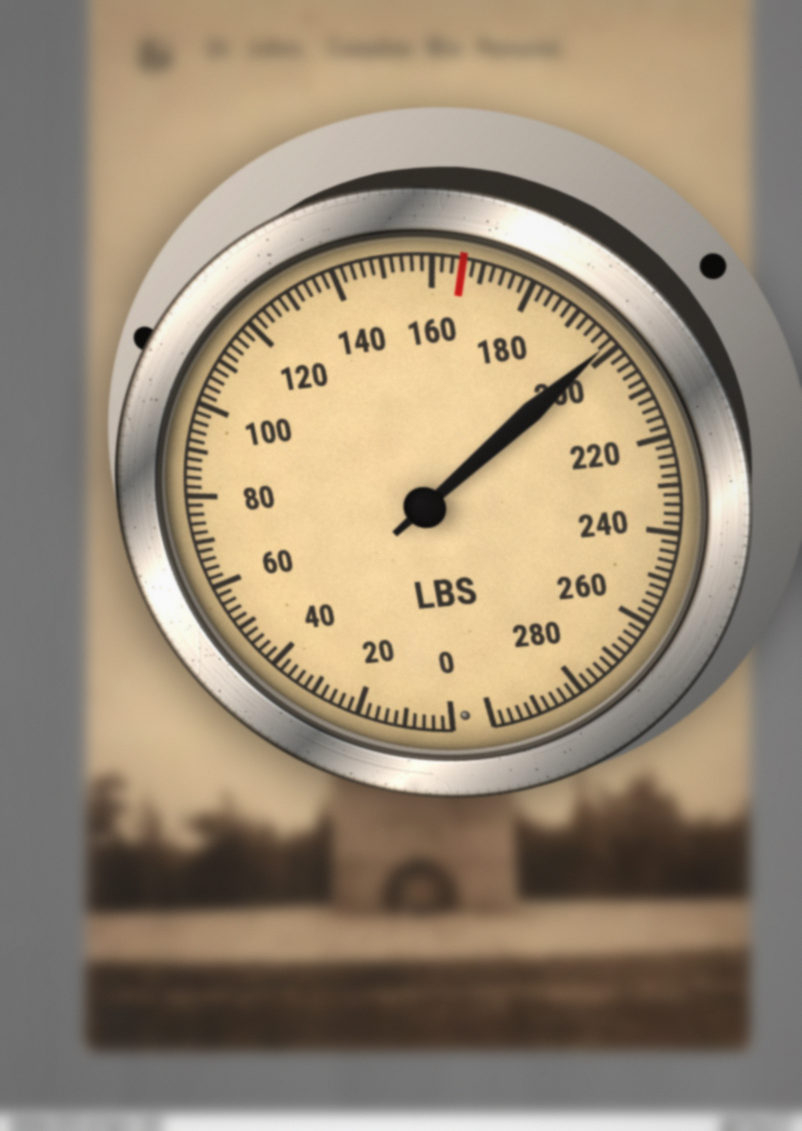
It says 198; lb
